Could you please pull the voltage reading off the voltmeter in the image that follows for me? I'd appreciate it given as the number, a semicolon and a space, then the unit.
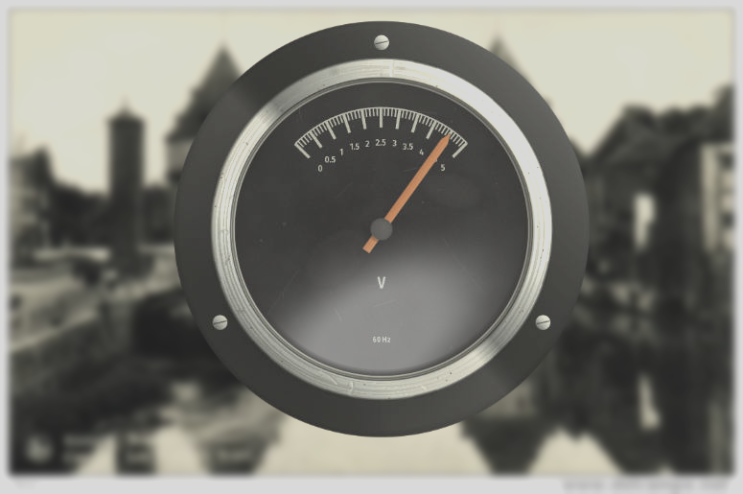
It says 4.5; V
